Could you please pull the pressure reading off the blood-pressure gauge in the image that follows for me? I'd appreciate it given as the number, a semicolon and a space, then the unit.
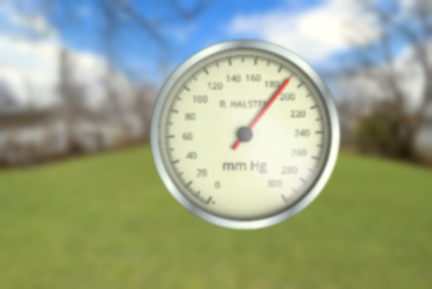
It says 190; mmHg
